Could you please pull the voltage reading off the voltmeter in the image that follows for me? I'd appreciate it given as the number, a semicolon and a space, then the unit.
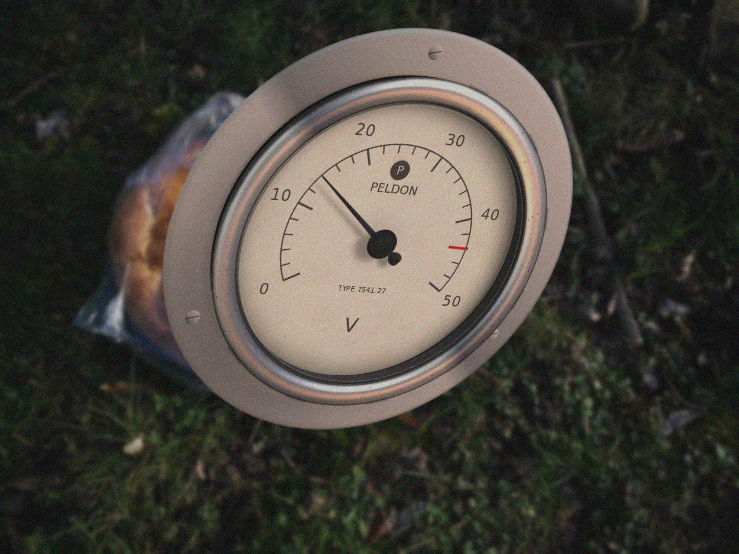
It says 14; V
